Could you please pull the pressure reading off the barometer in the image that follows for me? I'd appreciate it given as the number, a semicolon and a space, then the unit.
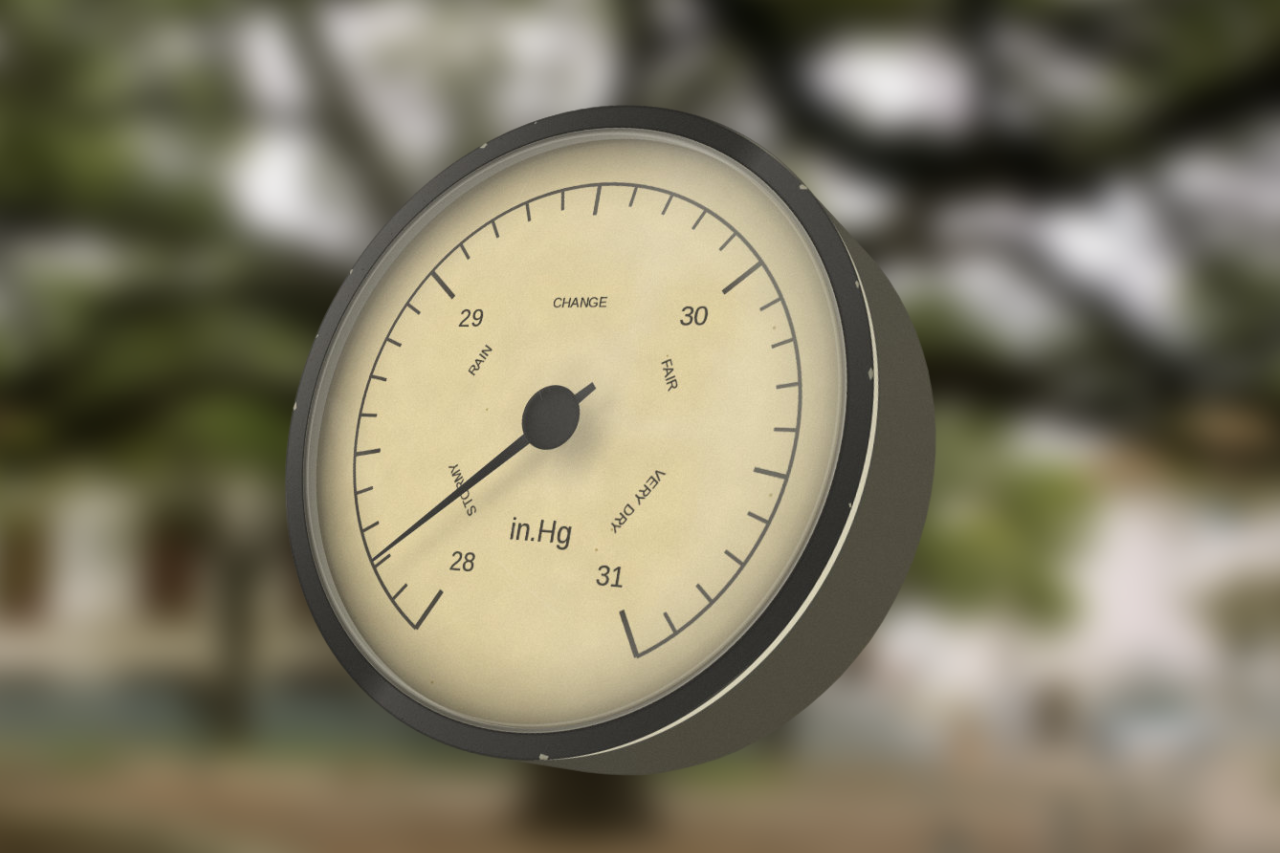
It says 28.2; inHg
